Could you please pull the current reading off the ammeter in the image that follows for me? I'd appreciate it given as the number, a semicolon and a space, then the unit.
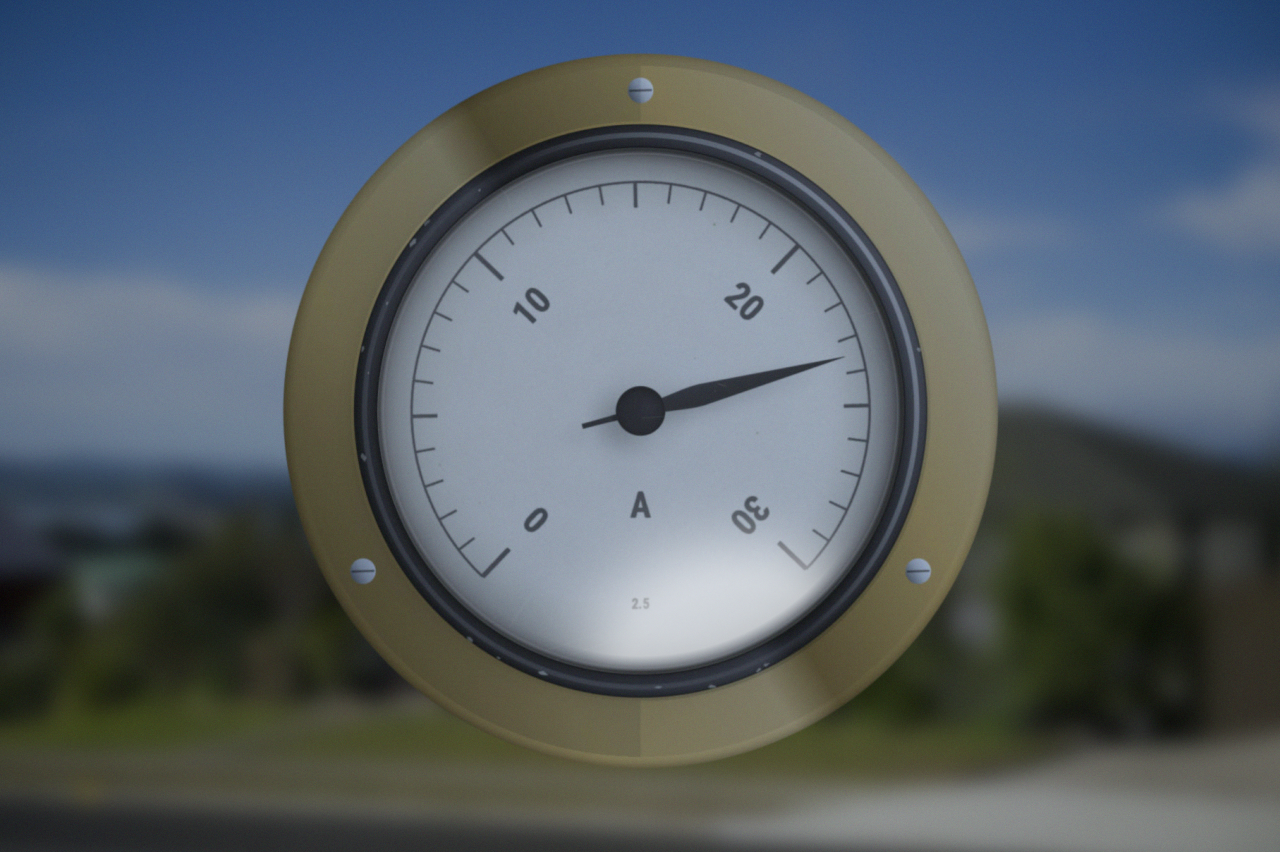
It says 23.5; A
